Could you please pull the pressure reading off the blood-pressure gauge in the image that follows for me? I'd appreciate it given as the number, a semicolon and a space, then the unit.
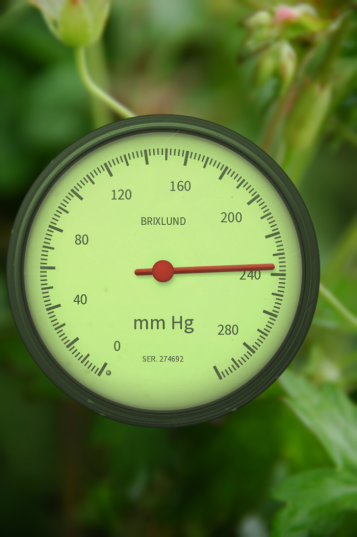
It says 236; mmHg
